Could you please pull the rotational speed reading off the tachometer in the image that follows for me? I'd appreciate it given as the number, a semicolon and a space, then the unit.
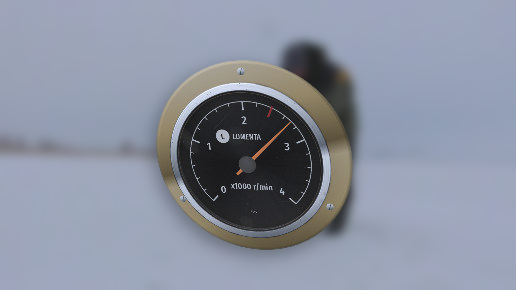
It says 2700; rpm
